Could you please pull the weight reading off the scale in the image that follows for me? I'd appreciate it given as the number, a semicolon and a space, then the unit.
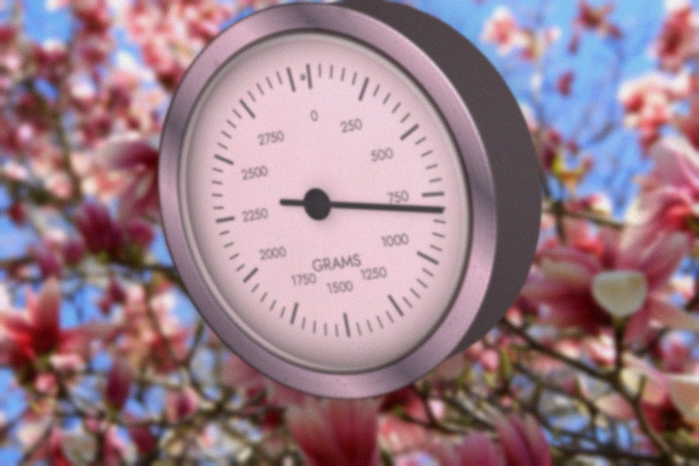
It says 800; g
